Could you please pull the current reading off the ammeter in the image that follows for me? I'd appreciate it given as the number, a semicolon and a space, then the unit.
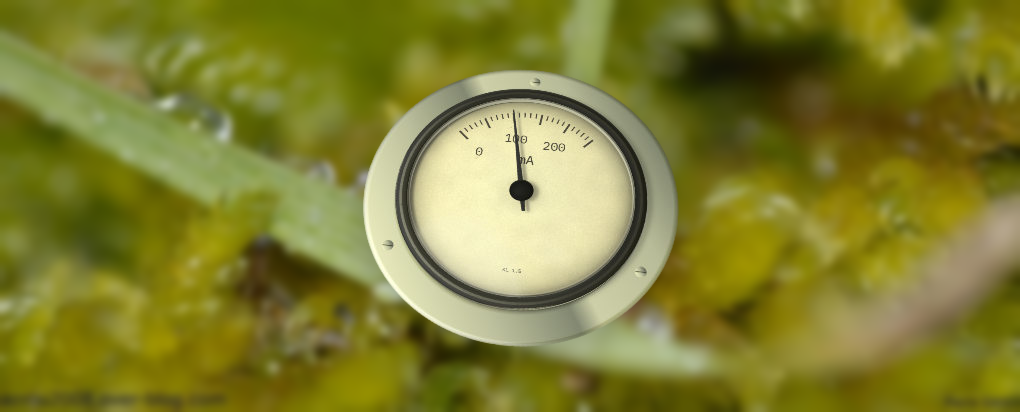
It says 100; mA
